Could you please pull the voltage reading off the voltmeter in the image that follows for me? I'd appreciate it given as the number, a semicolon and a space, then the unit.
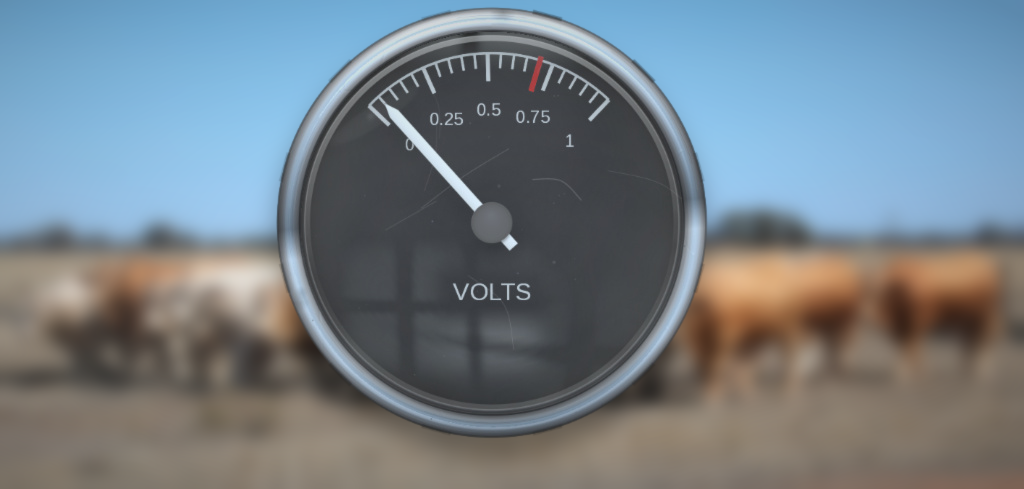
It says 0.05; V
